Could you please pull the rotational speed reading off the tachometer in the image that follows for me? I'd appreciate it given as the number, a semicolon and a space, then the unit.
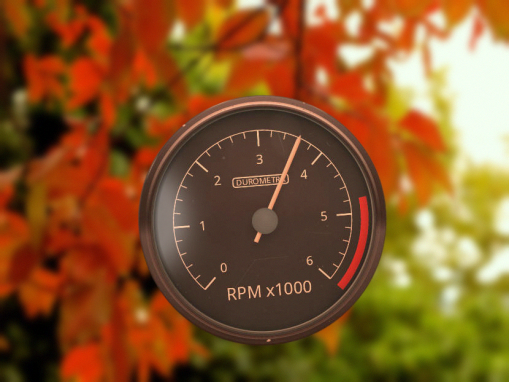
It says 3600; rpm
